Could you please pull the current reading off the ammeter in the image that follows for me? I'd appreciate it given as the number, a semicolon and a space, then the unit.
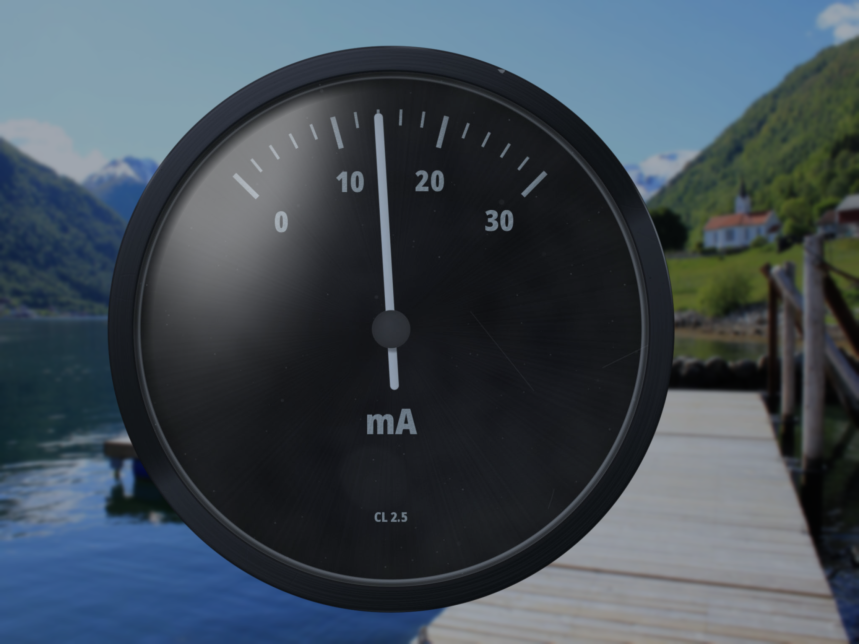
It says 14; mA
